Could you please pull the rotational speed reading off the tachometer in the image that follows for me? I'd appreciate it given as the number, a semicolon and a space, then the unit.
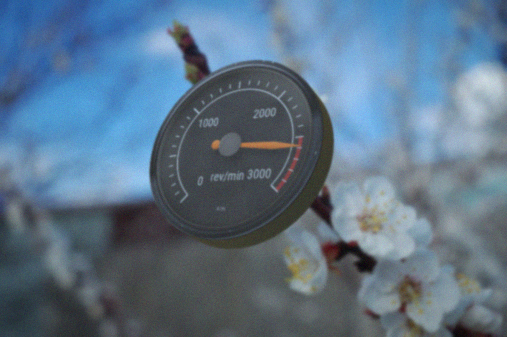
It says 2600; rpm
